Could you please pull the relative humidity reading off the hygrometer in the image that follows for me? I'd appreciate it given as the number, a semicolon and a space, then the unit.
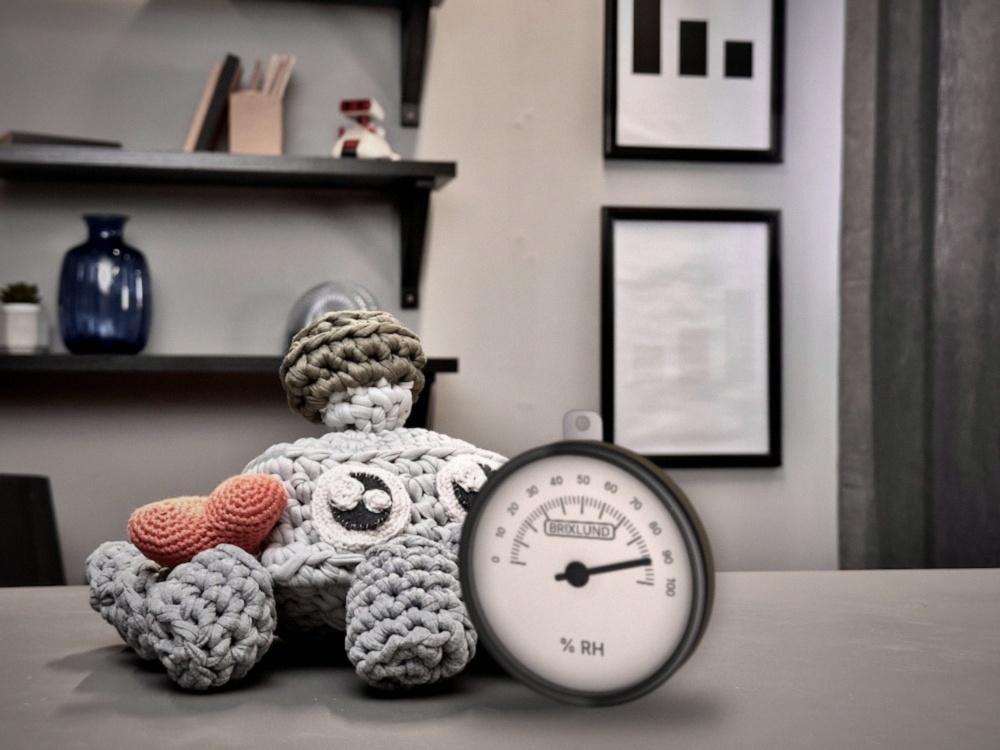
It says 90; %
